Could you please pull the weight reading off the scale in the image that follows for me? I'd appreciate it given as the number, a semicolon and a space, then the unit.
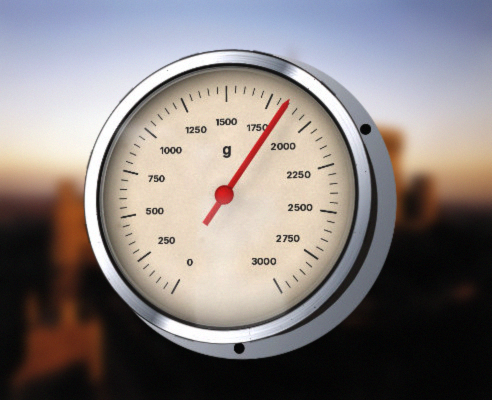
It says 1850; g
